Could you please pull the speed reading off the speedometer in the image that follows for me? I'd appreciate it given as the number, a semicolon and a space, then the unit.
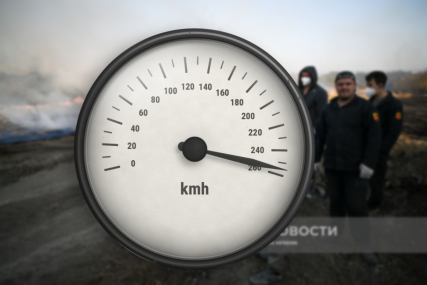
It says 255; km/h
